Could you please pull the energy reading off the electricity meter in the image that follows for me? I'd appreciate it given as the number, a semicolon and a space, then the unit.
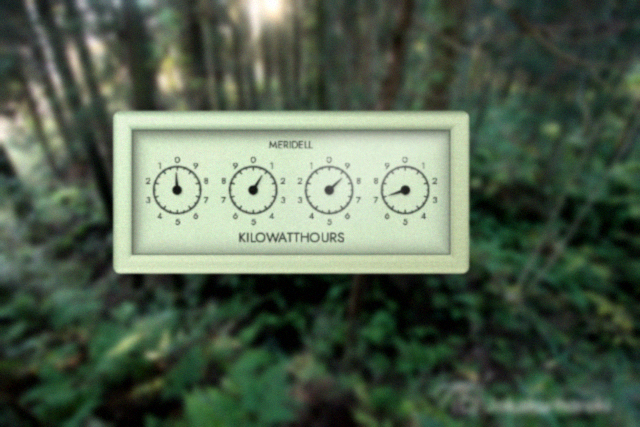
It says 87; kWh
